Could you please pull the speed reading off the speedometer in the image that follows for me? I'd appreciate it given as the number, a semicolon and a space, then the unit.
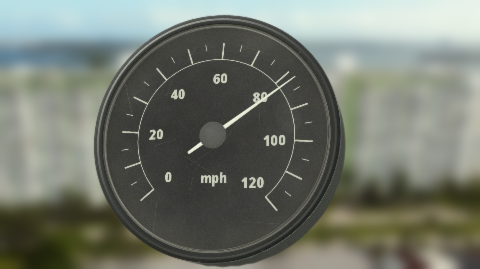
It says 82.5; mph
